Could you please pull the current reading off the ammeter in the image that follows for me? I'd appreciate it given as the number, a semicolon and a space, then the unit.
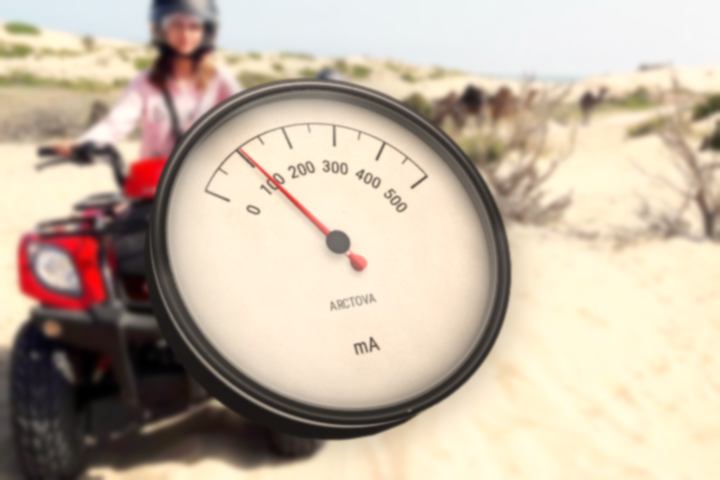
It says 100; mA
